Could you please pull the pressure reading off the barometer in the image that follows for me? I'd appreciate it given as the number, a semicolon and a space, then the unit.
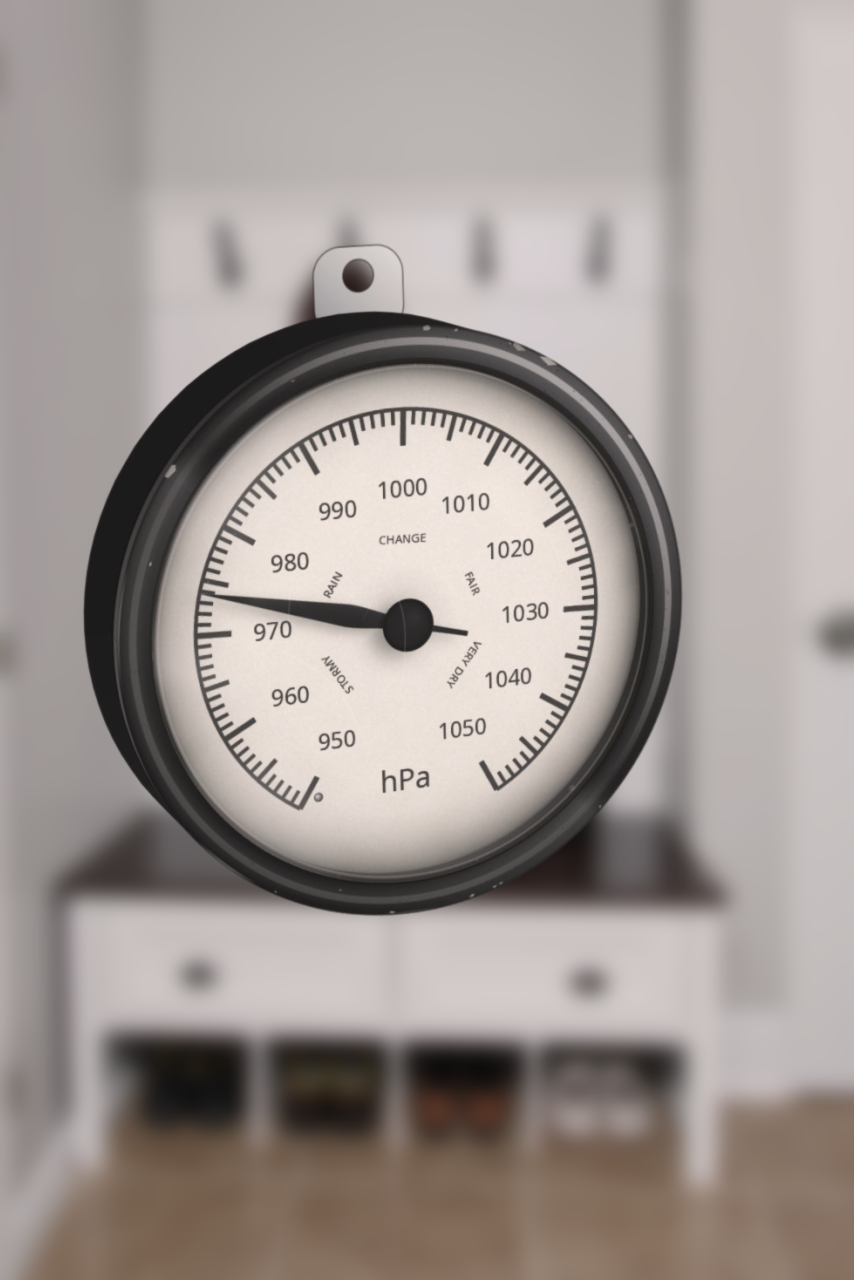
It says 974; hPa
